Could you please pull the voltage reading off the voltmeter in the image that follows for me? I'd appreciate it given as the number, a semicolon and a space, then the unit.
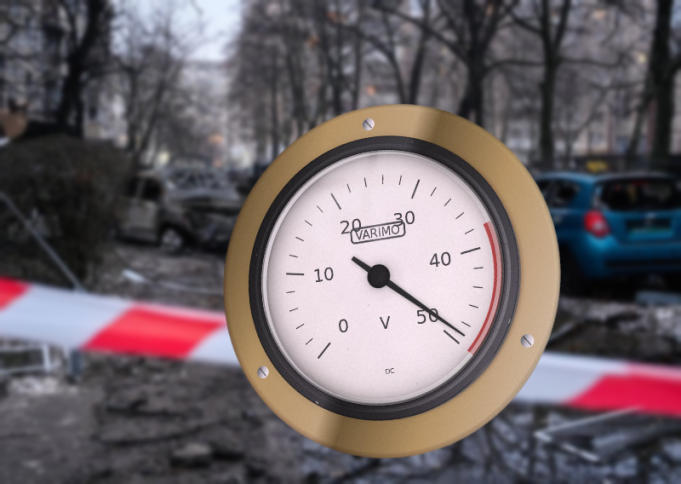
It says 49; V
